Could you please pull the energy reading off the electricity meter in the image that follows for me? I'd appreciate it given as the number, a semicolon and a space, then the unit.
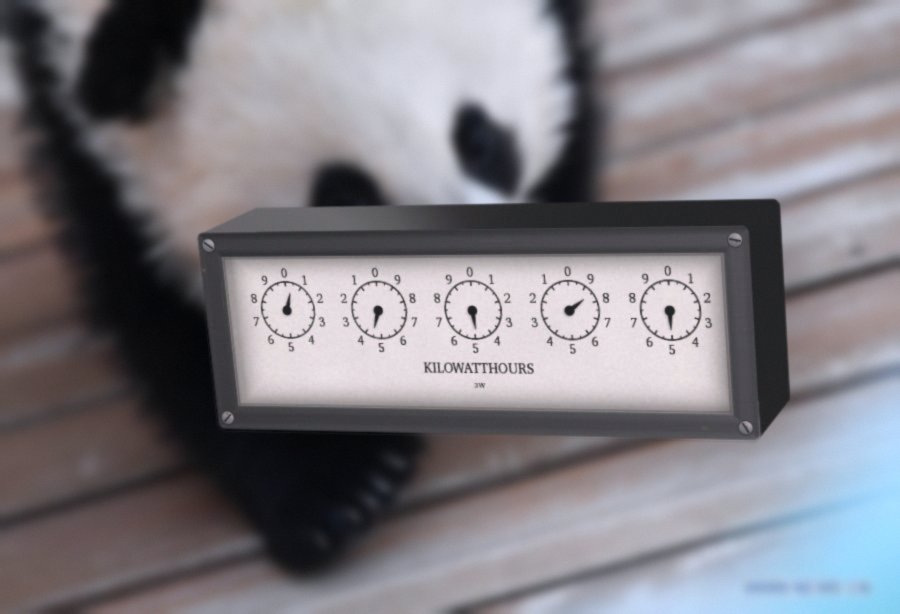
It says 4485; kWh
